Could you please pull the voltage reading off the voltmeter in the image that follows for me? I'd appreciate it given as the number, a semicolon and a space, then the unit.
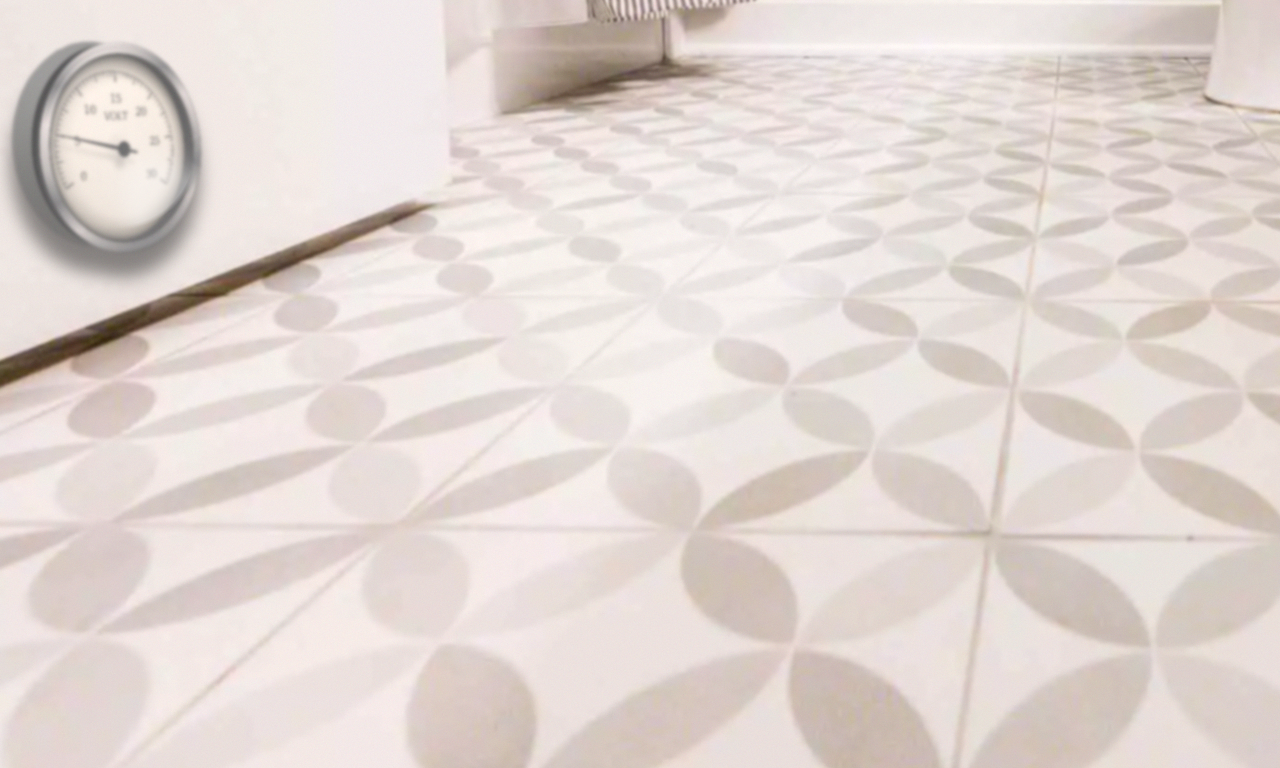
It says 5; V
